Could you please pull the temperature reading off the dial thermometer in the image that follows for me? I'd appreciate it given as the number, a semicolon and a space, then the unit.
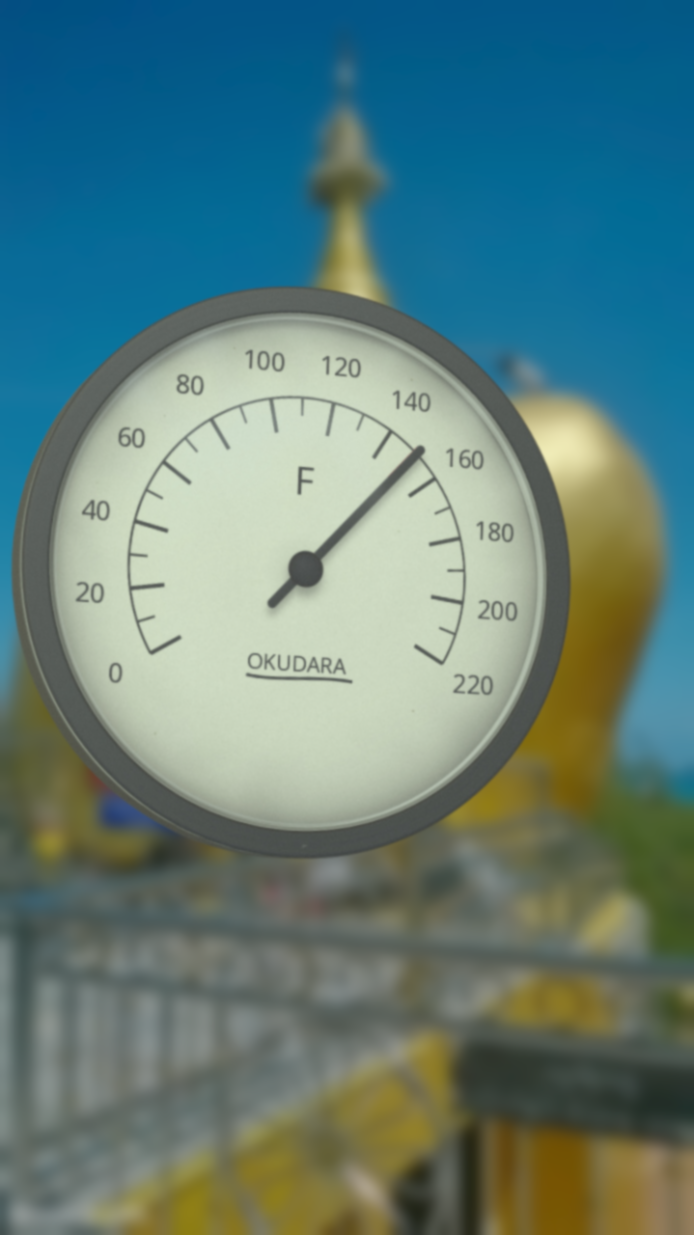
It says 150; °F
